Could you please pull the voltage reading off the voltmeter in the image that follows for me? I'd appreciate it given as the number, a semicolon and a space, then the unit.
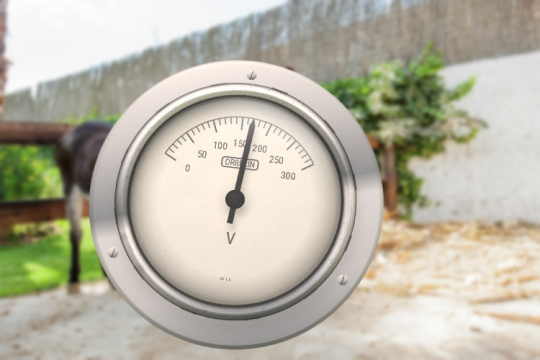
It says 170; V
